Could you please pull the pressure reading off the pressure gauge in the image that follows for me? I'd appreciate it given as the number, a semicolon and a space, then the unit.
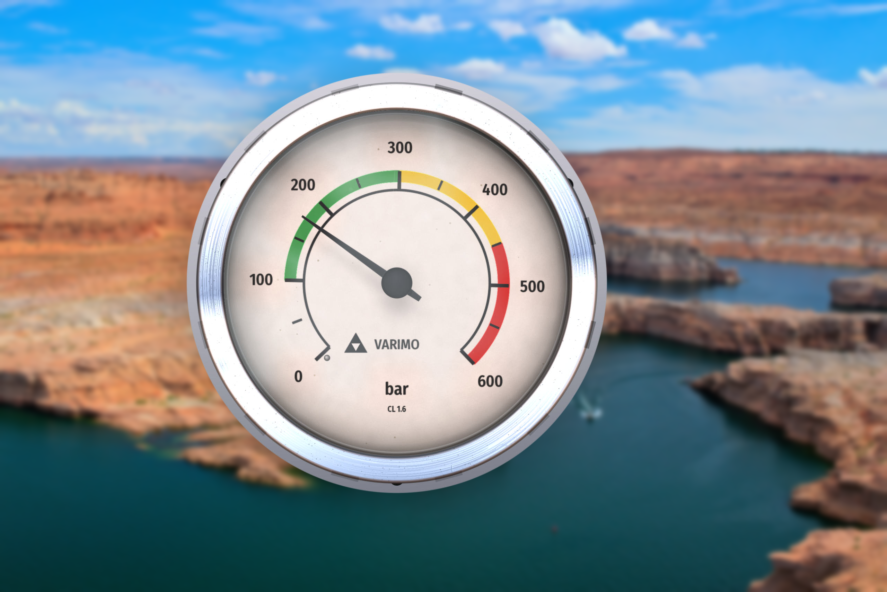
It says 175; bar
